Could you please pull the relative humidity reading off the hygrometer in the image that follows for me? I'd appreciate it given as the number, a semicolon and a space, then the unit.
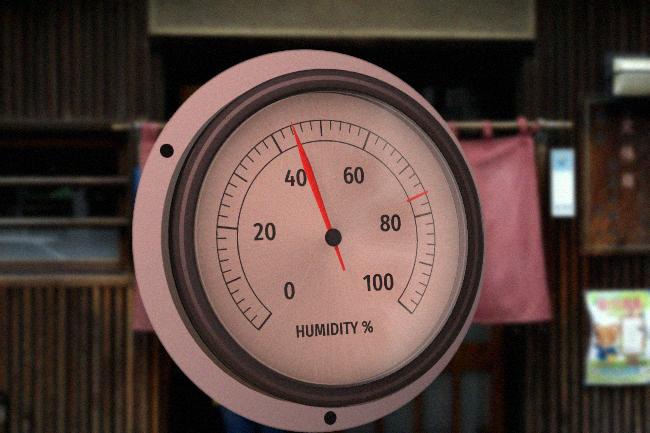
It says 44; %
